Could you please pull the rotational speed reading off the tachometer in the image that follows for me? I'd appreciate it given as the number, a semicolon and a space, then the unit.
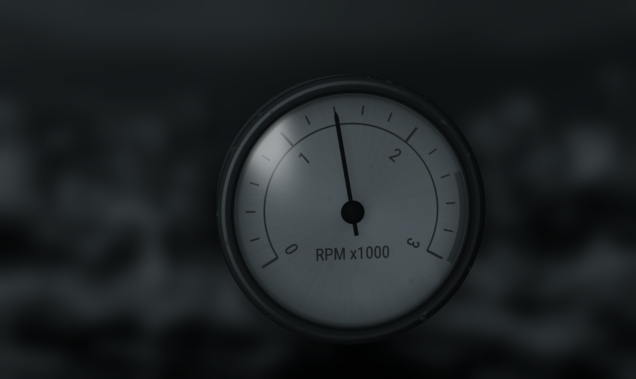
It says 1400; rpm
